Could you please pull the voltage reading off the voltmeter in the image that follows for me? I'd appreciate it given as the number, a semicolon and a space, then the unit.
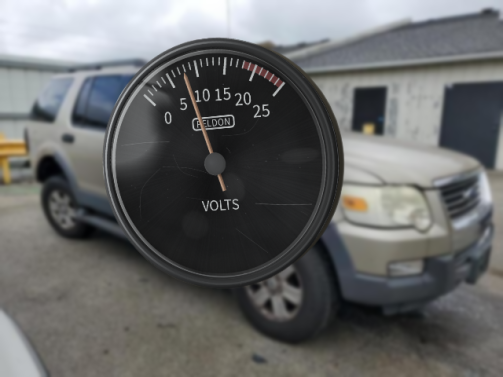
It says 8; V
